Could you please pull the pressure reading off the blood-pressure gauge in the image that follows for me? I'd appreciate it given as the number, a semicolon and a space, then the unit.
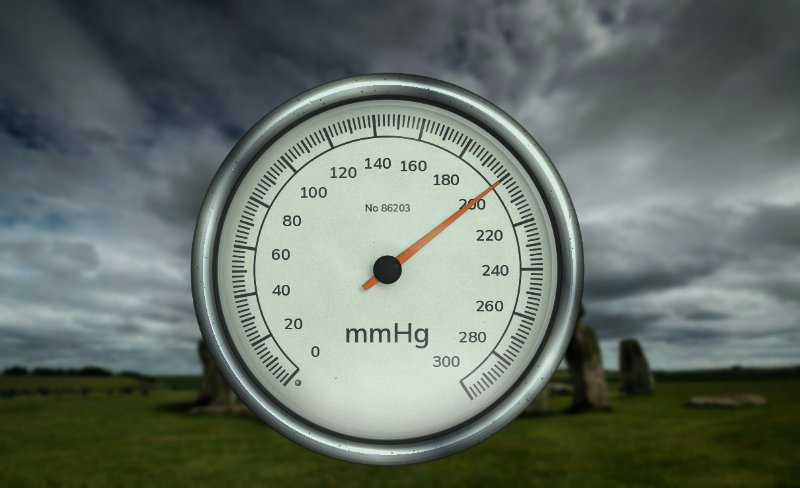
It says 200; mmHg
